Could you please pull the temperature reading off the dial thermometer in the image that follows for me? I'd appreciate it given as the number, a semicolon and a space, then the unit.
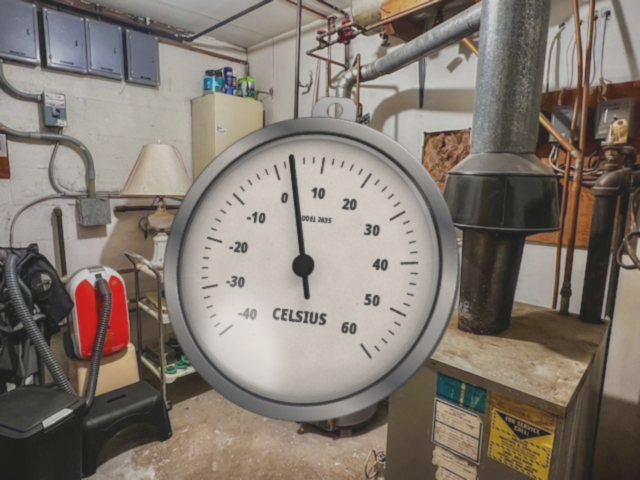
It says 4; °C
